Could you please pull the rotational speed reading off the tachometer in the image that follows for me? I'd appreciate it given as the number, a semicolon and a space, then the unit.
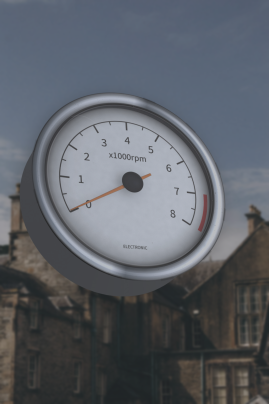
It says 0; rpm
